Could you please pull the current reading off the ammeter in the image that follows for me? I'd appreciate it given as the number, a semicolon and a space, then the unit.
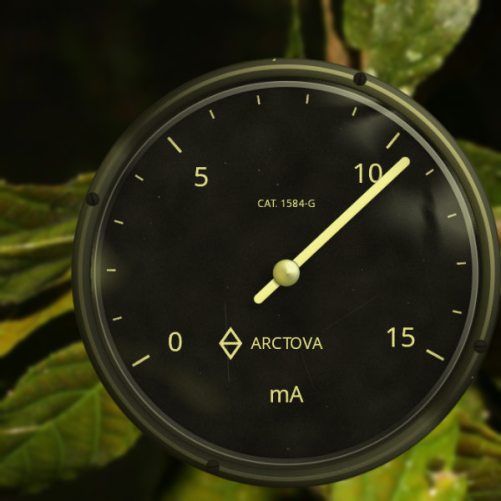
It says 10.5; mA
